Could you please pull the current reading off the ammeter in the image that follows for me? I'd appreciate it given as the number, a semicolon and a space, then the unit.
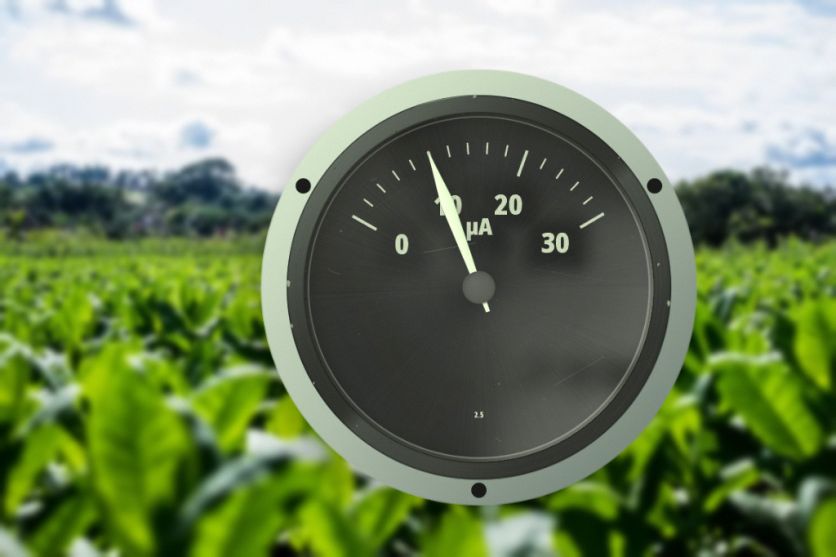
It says 10; µA
